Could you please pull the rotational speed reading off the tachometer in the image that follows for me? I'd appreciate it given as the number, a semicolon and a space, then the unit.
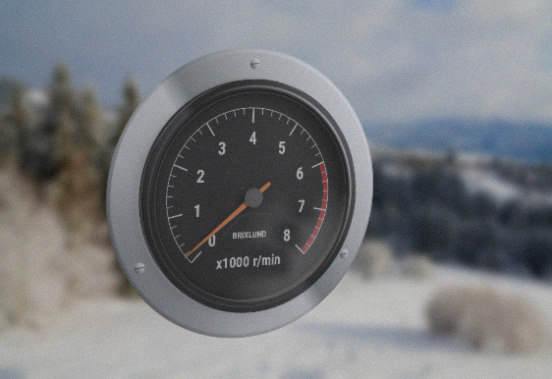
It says 200; rpm
